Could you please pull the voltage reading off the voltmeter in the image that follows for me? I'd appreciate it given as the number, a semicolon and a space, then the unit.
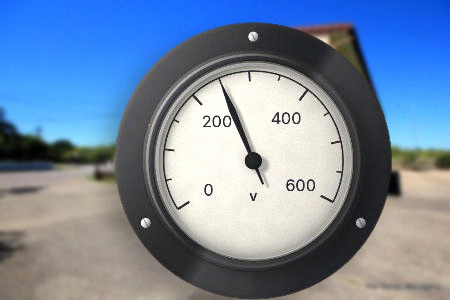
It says 250; V
